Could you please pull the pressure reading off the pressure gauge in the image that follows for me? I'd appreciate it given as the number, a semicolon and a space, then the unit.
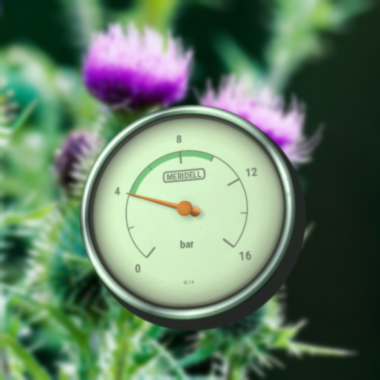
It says 4; bar
